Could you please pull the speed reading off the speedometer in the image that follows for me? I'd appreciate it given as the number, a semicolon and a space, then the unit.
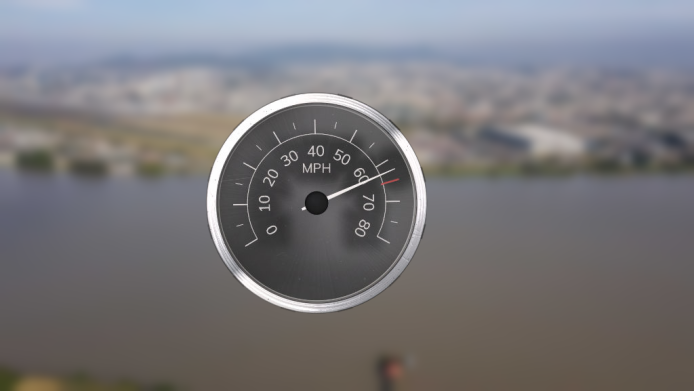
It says 62.5; mph
